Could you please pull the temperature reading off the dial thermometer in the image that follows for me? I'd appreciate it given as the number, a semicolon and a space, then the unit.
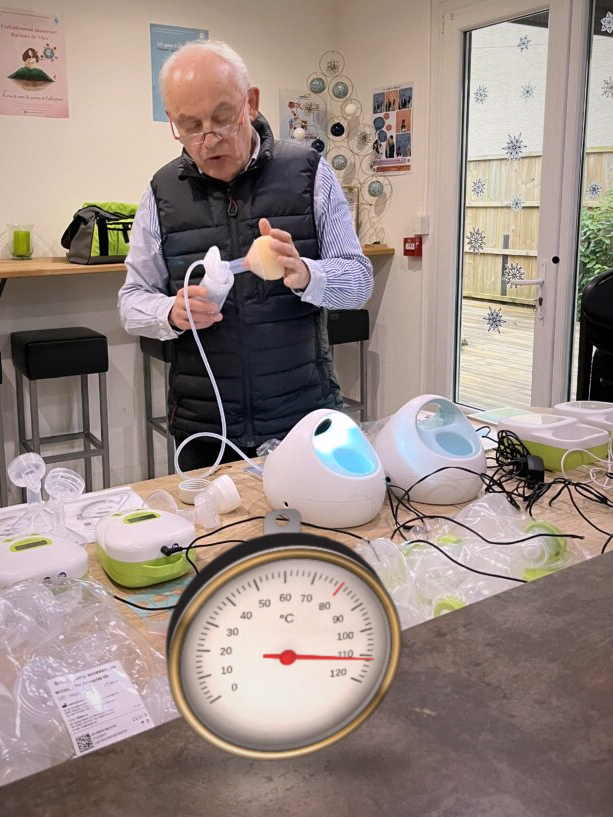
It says 110; °C
